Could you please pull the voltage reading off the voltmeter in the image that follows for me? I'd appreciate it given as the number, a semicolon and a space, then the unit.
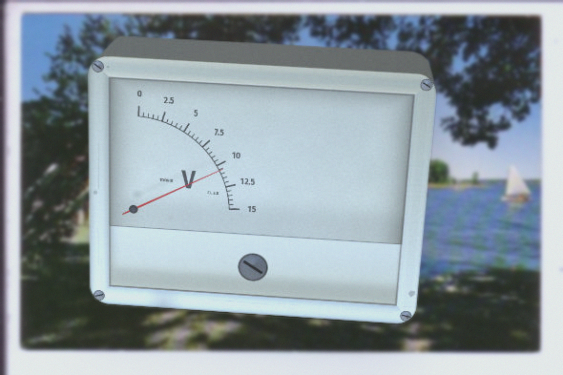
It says 10.5; V
